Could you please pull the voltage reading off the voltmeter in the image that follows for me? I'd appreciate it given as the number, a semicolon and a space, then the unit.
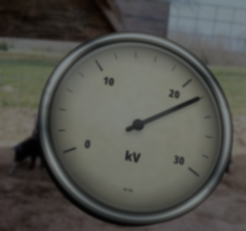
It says 22; kV
